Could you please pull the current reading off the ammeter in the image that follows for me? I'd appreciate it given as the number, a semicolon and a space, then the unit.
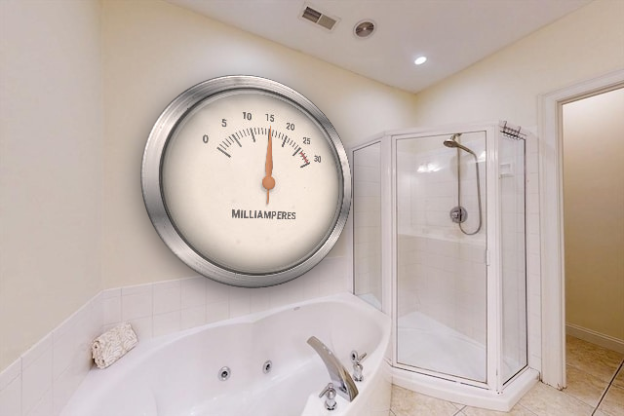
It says 15; mA
